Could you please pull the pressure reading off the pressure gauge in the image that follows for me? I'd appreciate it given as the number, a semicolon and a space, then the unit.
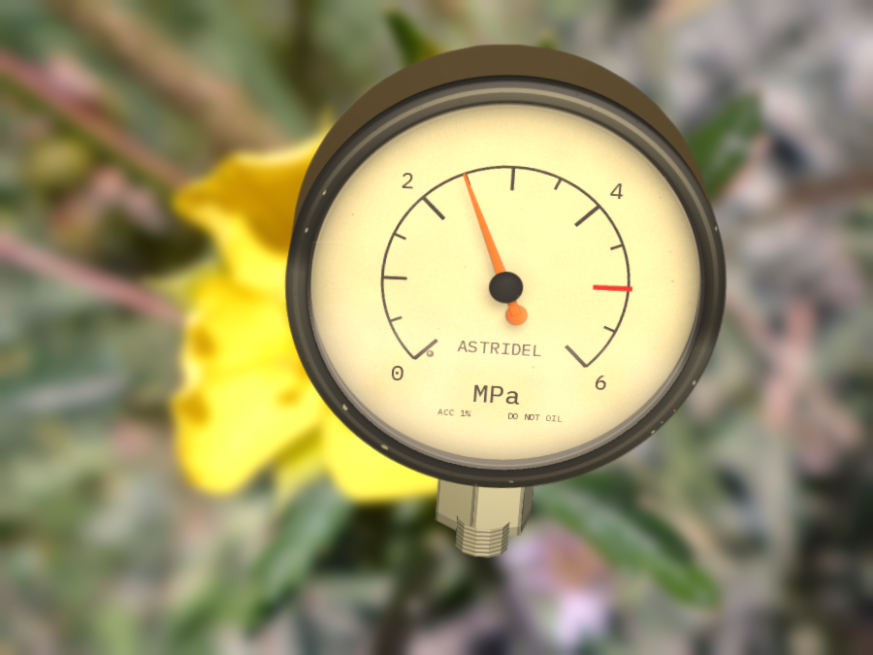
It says 2.5; MPa
